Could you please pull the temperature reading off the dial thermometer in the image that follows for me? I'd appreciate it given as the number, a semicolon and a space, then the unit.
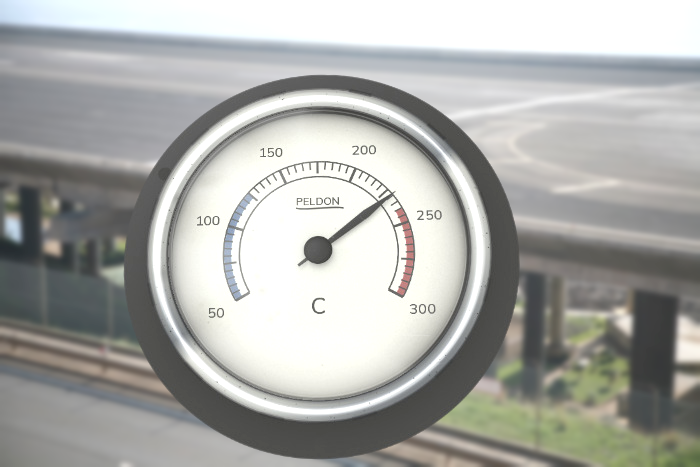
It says 230; °C
